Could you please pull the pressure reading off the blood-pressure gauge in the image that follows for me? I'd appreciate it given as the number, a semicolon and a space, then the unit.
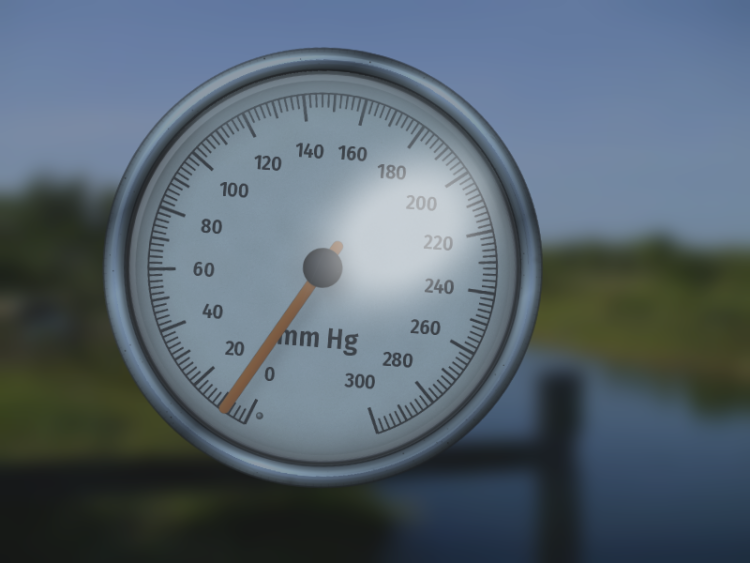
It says 8; mmHg
